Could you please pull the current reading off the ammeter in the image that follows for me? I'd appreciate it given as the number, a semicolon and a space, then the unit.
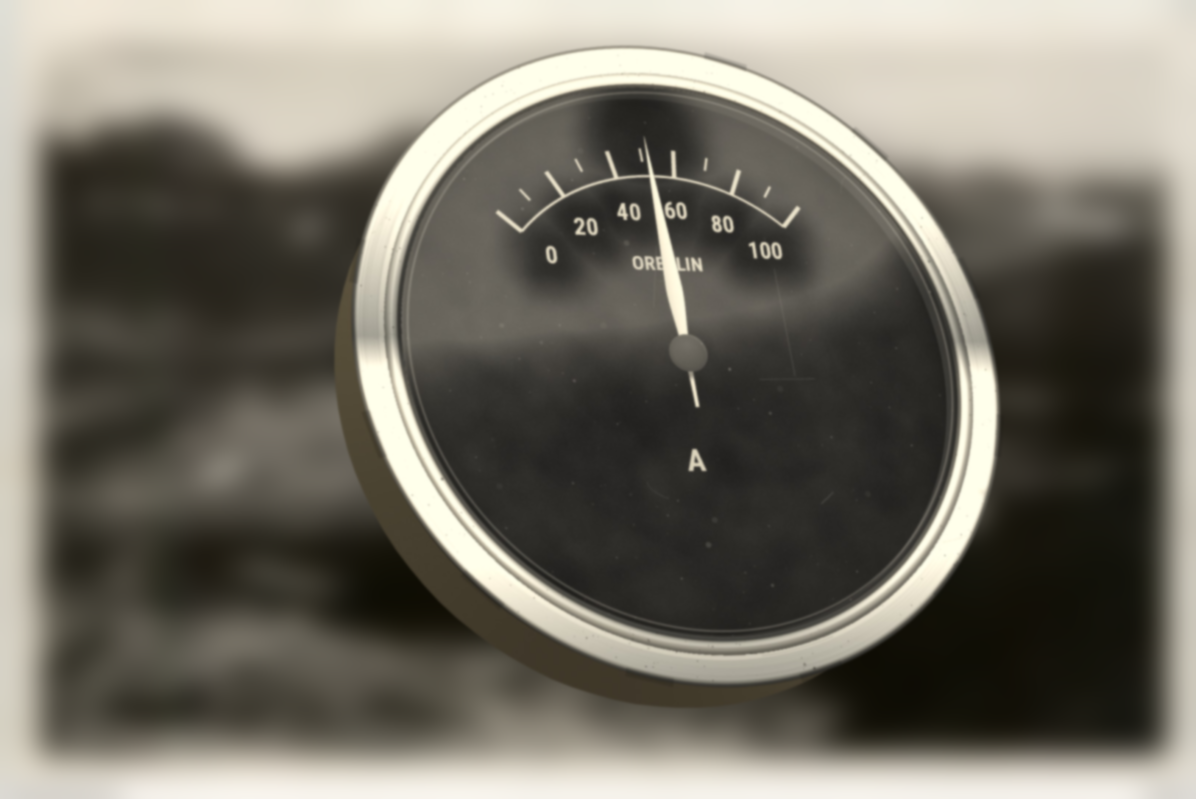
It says 50; A
